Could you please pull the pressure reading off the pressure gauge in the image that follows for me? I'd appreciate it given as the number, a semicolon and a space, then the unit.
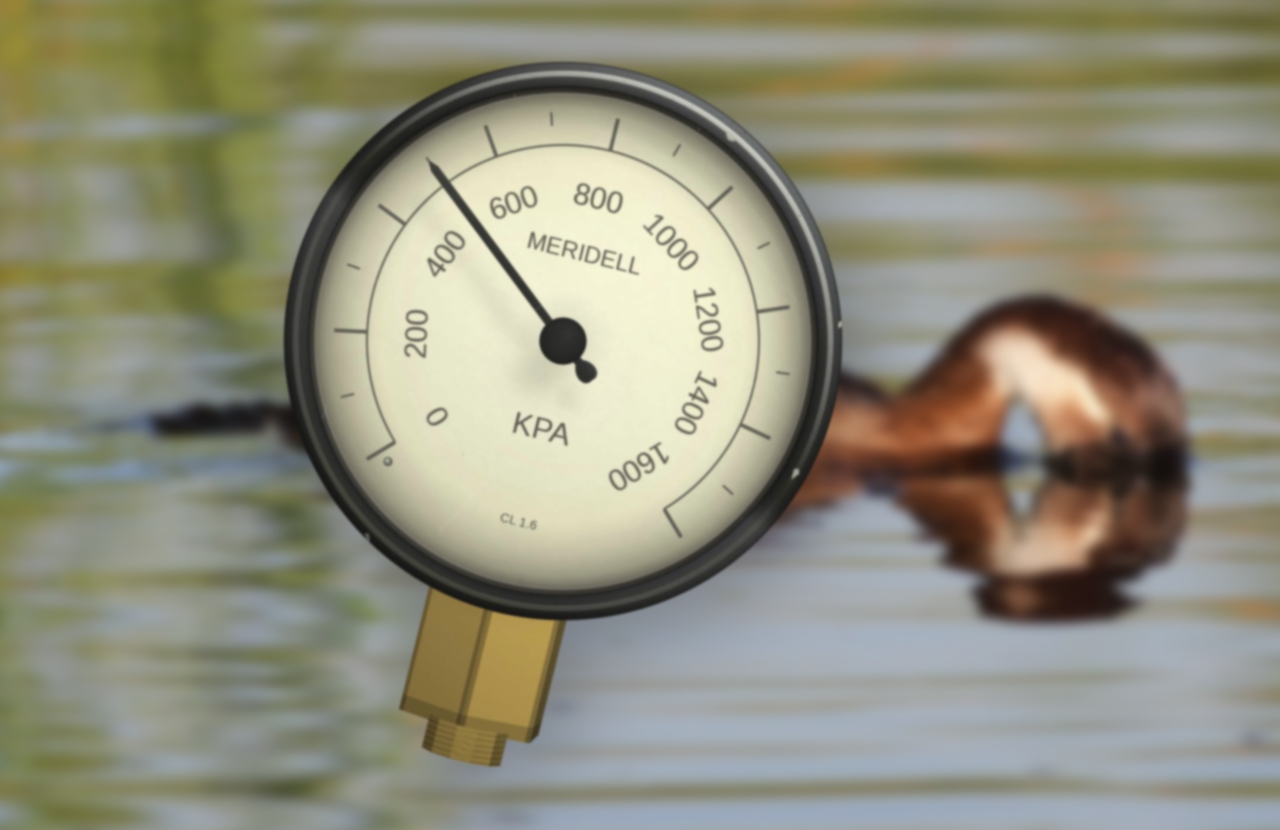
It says 500; kPa
